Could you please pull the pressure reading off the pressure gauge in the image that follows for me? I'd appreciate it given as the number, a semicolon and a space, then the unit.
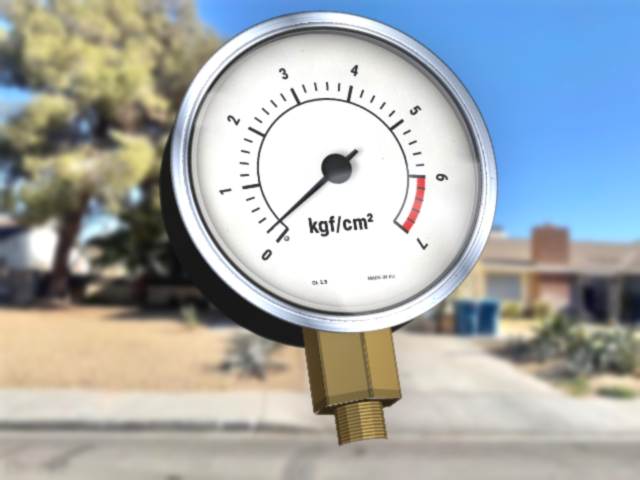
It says 0.2; kg/cm²
